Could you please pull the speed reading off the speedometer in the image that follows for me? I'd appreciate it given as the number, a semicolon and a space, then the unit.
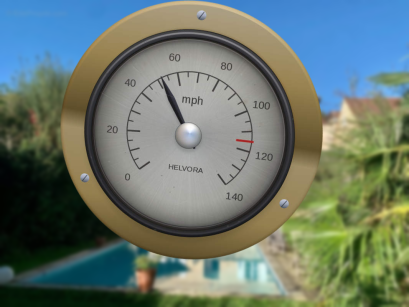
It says 52.5; mph
